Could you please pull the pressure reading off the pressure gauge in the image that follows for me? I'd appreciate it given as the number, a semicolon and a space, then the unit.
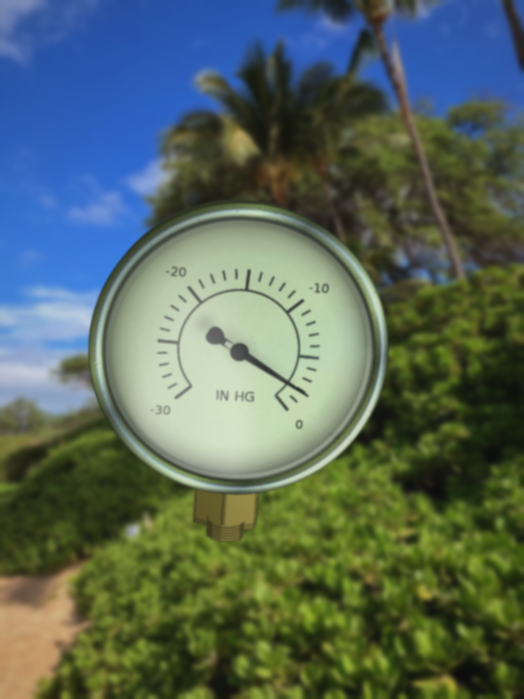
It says -2; inHg
